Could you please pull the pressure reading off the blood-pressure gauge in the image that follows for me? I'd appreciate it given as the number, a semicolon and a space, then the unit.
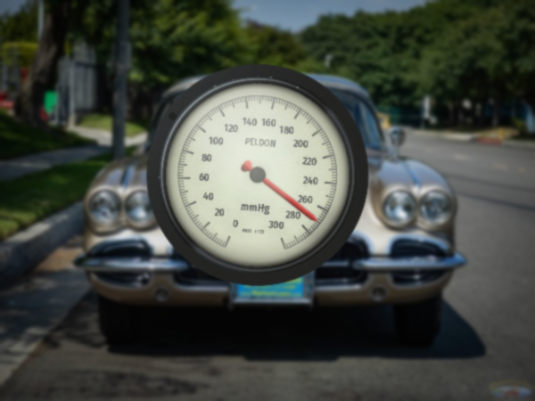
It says 270; mmHg
